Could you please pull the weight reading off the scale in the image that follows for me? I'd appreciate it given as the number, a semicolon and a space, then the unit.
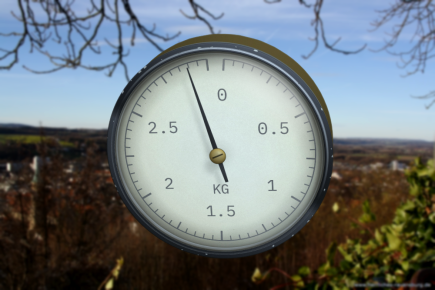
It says 2.9; kg
